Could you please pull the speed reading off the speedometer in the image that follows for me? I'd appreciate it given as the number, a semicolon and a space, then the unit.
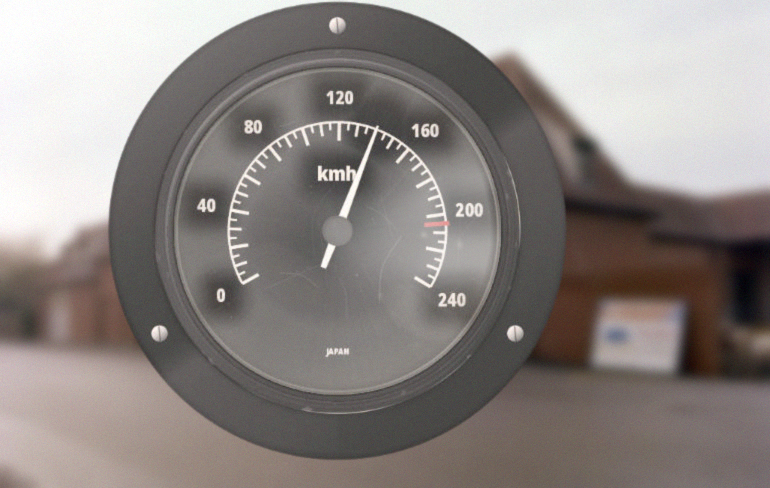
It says 140; km/h
